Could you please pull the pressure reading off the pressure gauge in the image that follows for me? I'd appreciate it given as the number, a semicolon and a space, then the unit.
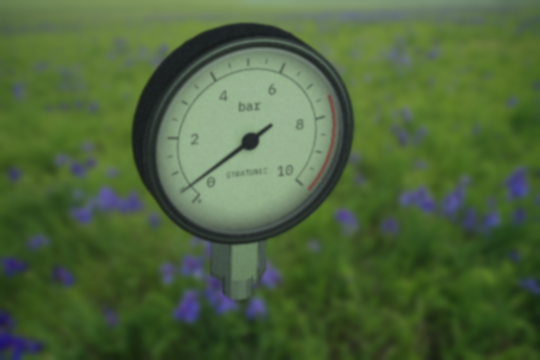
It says 0.5; bar
